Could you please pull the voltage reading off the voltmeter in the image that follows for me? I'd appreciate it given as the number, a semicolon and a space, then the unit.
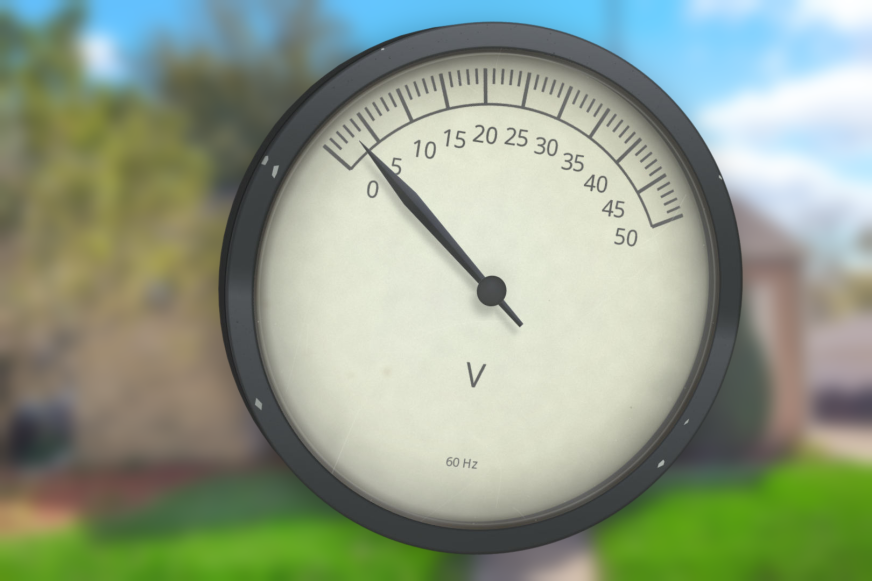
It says 3; V
